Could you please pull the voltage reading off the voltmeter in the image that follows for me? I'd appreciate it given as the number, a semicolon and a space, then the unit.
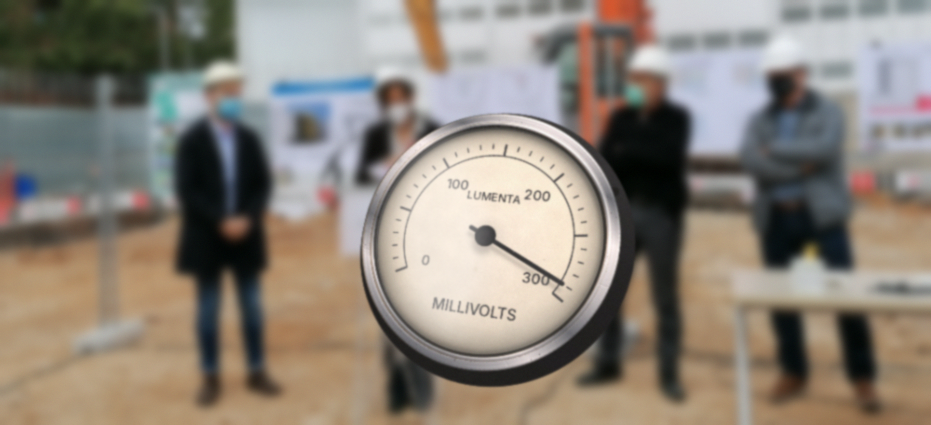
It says 290; mV
